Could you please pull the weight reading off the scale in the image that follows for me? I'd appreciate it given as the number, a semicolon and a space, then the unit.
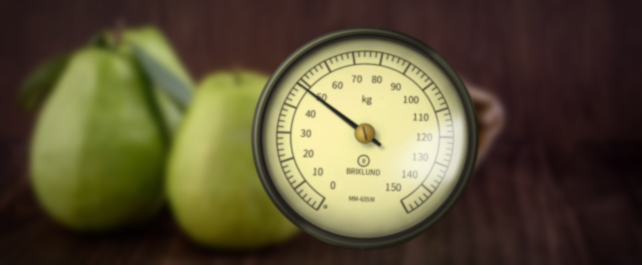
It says 48; kg
